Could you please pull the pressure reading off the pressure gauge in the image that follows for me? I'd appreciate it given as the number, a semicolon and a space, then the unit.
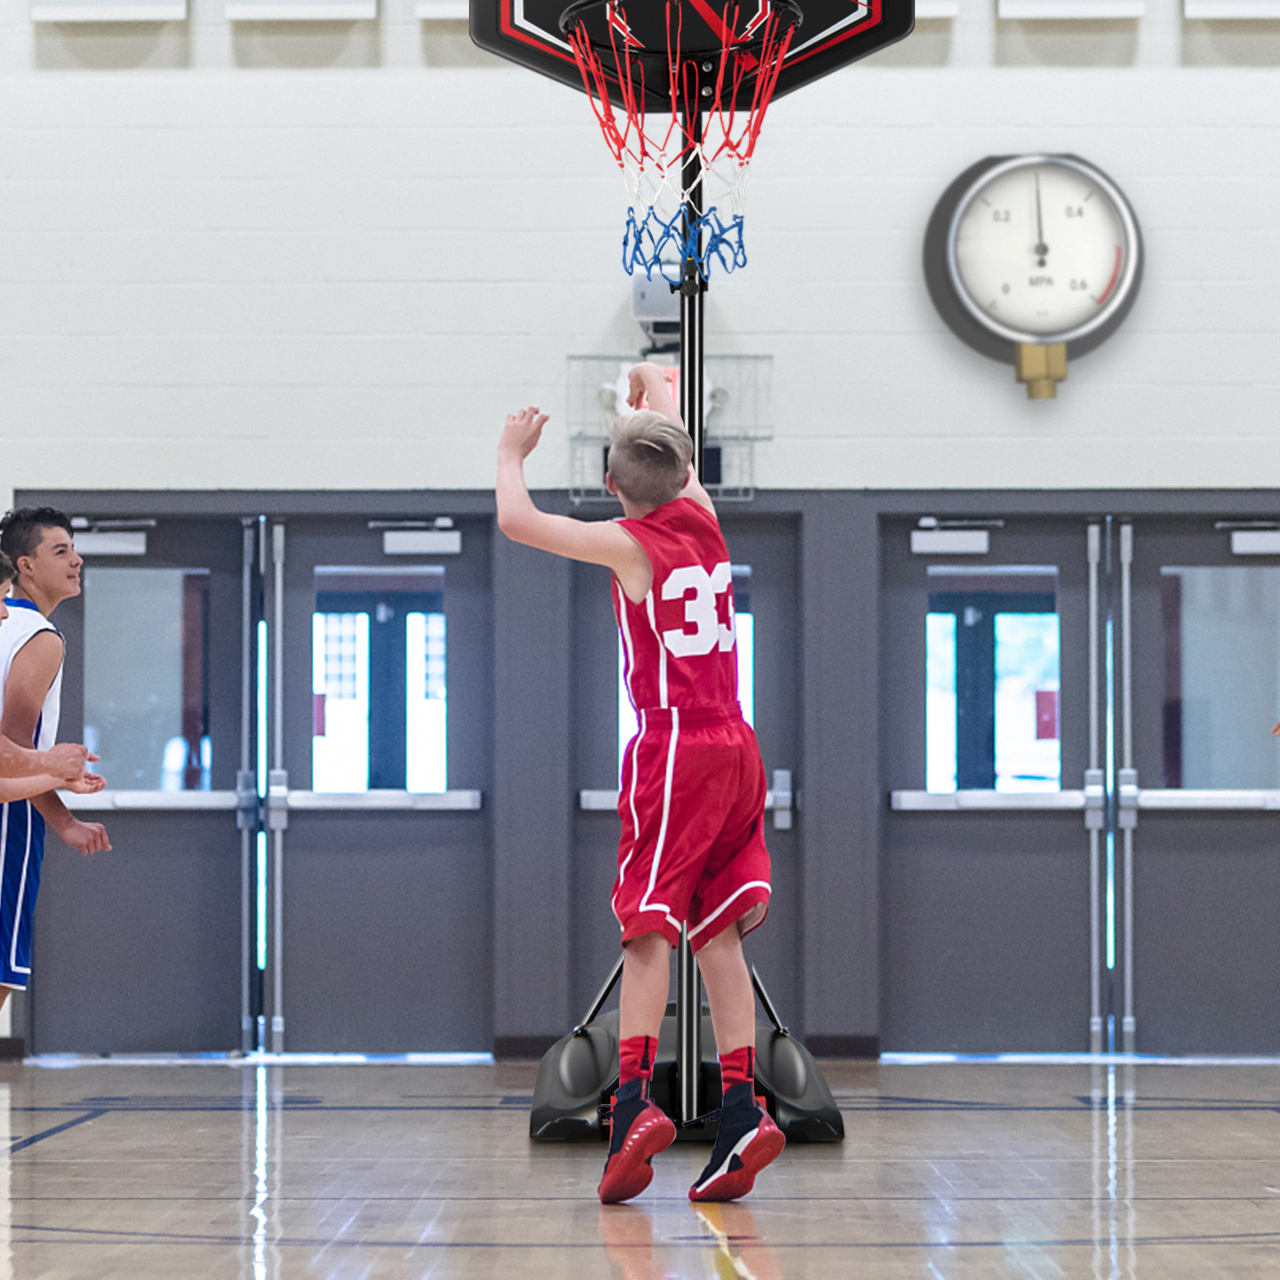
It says 0.3; MPa
